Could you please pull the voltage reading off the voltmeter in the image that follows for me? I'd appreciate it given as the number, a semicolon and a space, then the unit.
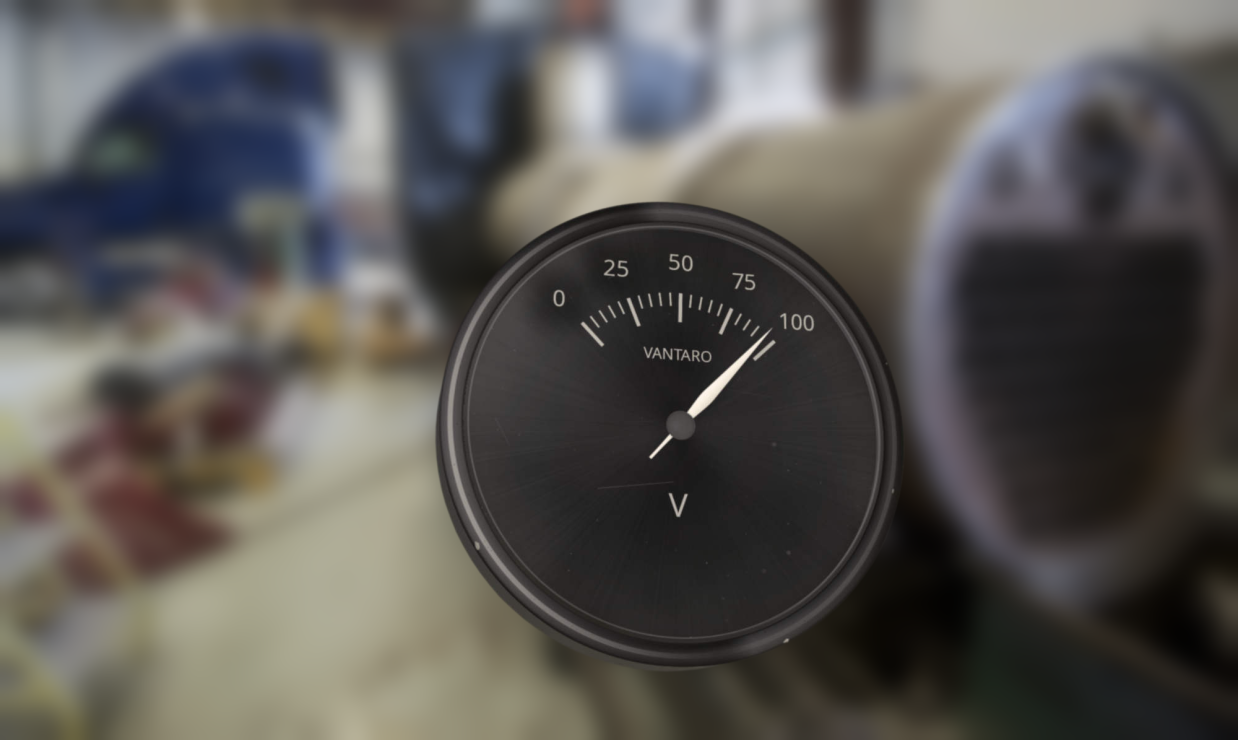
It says 95; V
